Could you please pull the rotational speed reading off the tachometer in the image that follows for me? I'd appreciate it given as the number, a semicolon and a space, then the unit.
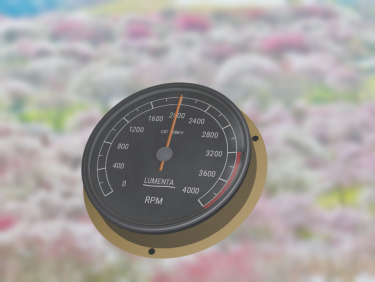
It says 2000; rpm
